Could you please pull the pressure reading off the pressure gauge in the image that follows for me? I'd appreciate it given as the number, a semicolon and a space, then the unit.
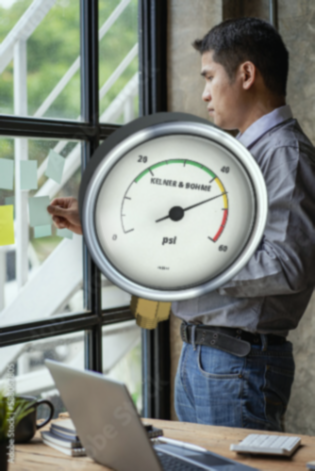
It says 45; psi
